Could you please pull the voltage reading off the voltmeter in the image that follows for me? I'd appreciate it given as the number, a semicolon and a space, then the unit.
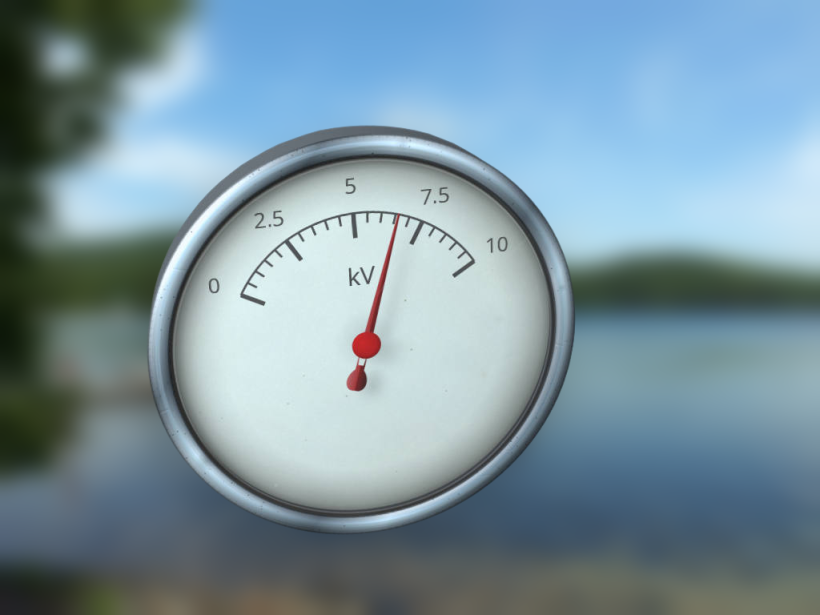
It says 6.5; kV
